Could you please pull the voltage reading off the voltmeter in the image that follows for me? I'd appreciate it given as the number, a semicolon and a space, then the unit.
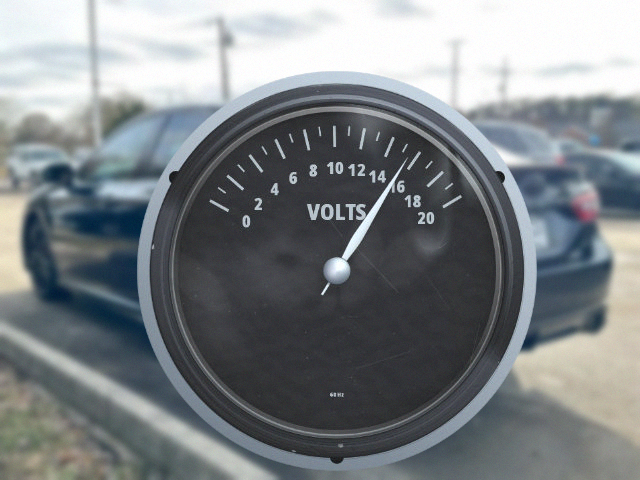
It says 15.5; V
